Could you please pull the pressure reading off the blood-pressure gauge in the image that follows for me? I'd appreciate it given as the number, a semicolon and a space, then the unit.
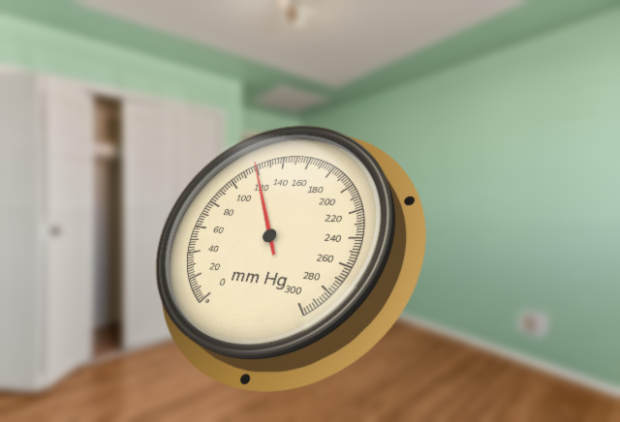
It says 120; mmHg
